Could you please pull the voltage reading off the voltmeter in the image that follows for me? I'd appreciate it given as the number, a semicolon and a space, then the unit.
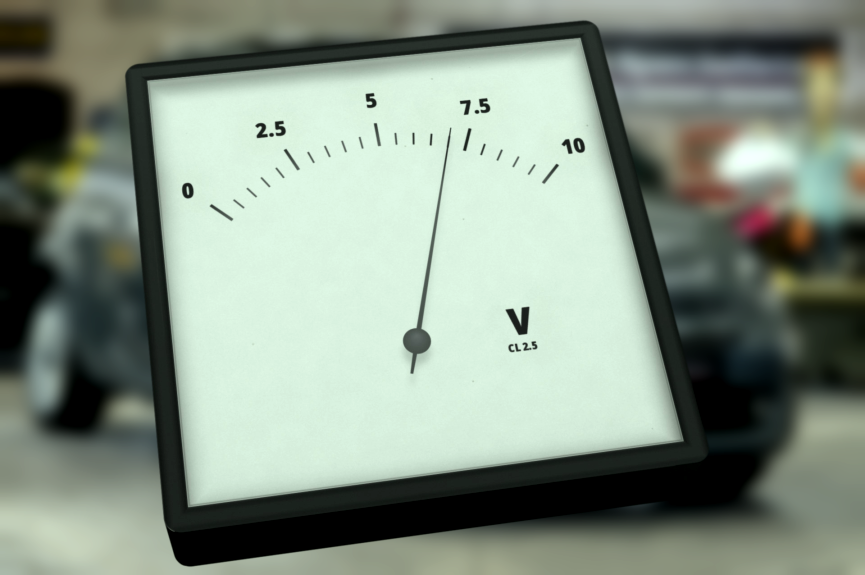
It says 7; V
